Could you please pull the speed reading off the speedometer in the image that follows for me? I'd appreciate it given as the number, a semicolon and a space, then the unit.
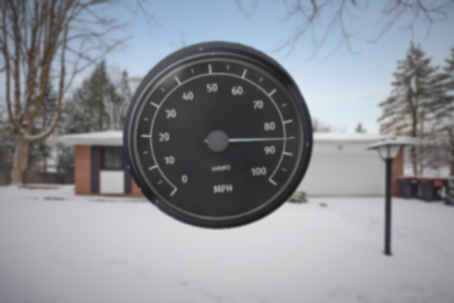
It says 85; mph
